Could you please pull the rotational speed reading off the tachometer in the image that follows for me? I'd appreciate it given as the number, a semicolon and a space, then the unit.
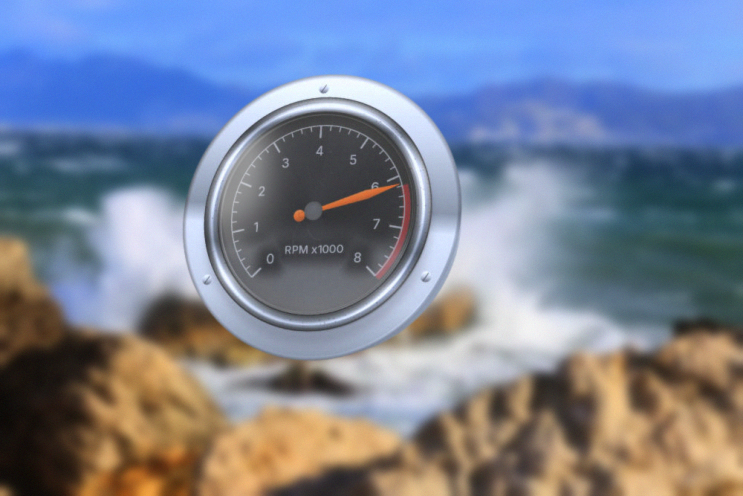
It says 6200; rpm
